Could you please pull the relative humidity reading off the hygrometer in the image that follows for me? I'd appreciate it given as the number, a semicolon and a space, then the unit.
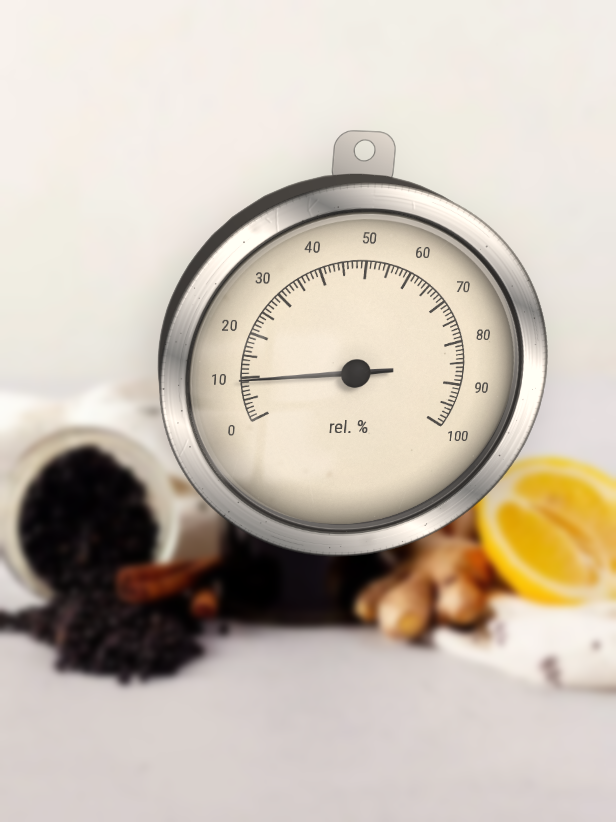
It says 10; %
